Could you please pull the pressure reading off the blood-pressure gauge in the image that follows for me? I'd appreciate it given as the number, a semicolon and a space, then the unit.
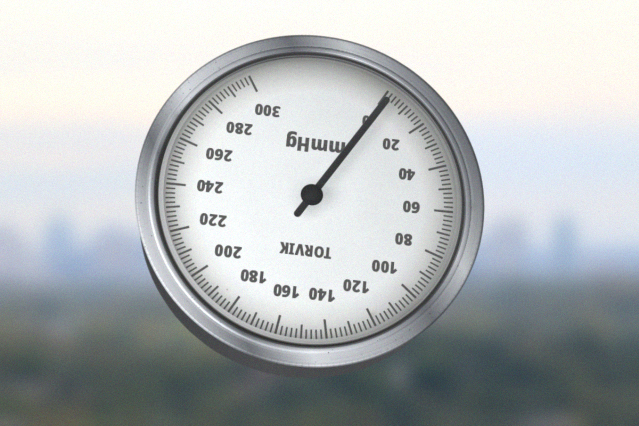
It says 2; mmHg
